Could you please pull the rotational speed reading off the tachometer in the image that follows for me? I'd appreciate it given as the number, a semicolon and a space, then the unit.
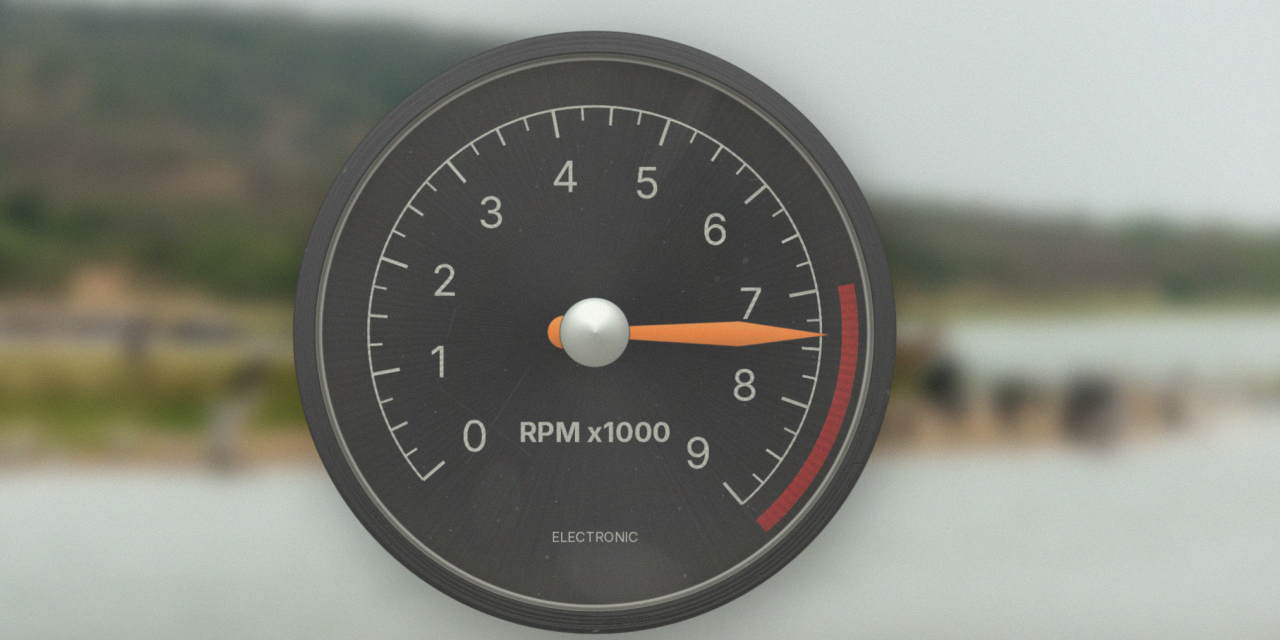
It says 7375; rpm
